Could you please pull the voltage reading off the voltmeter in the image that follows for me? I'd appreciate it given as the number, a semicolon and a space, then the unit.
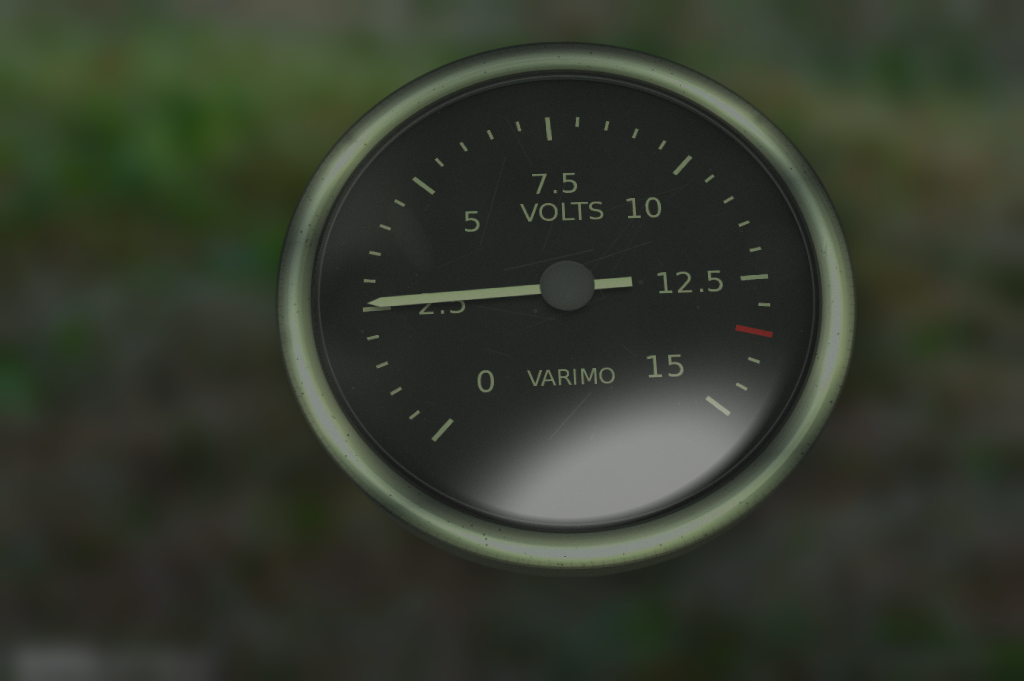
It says 2.5; V
